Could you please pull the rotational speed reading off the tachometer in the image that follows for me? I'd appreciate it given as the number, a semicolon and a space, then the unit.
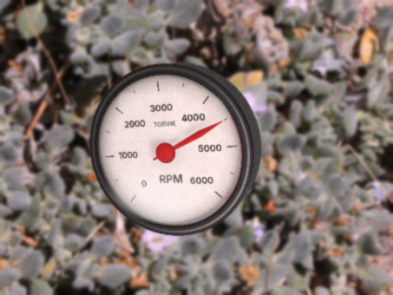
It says 4500; rpm
